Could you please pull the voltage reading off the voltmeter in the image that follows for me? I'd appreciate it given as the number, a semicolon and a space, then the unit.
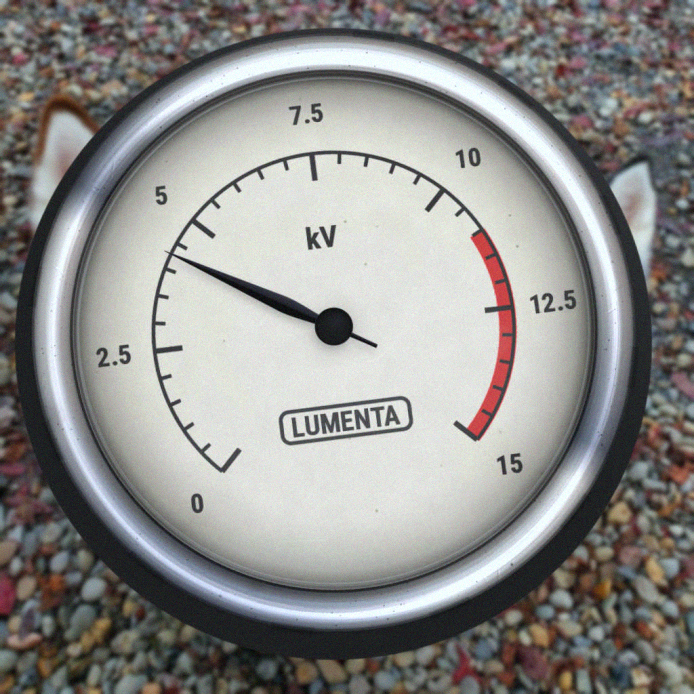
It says 4.25; kV
